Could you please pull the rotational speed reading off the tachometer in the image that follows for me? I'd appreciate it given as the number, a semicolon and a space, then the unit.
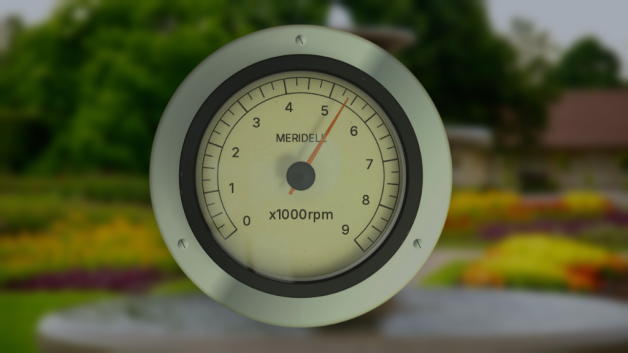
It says 5375; rpm
